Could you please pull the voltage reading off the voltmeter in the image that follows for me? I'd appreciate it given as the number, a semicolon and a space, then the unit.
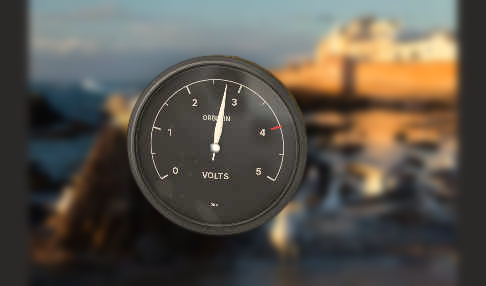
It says 2.75; V
